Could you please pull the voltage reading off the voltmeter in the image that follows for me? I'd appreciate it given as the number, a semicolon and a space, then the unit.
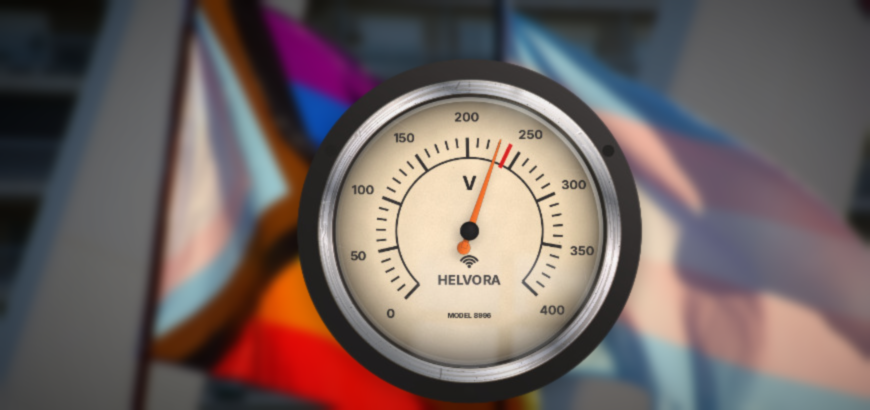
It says 230; V
